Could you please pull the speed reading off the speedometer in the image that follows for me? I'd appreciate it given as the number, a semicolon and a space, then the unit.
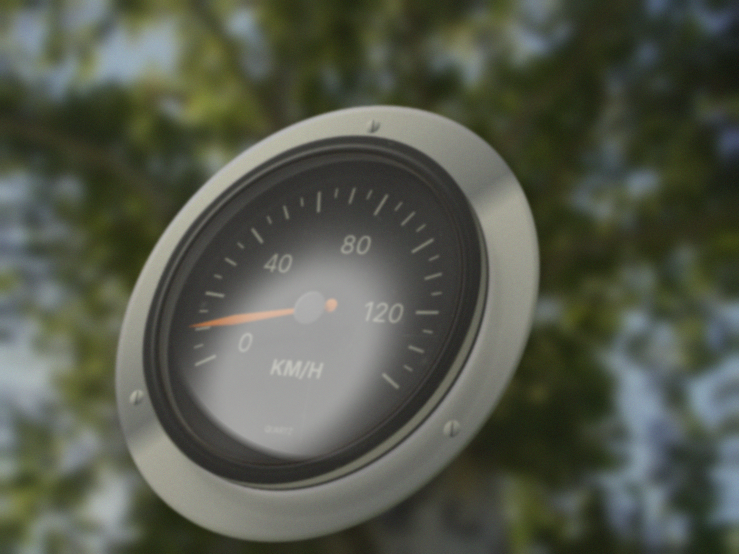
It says 10; km/h
